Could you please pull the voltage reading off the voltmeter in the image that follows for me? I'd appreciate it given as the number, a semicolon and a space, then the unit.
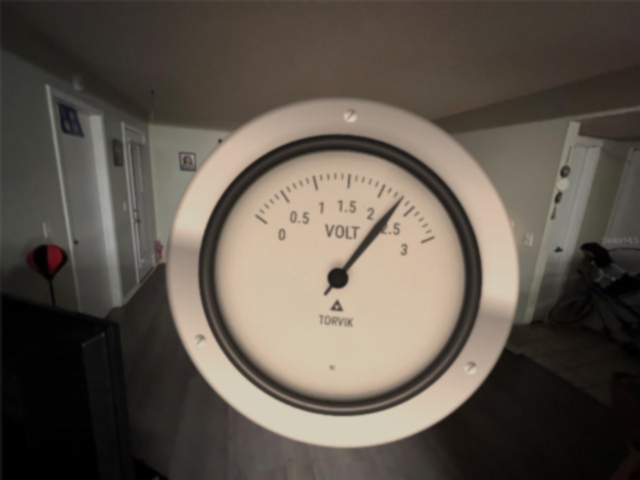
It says 2.3; V
